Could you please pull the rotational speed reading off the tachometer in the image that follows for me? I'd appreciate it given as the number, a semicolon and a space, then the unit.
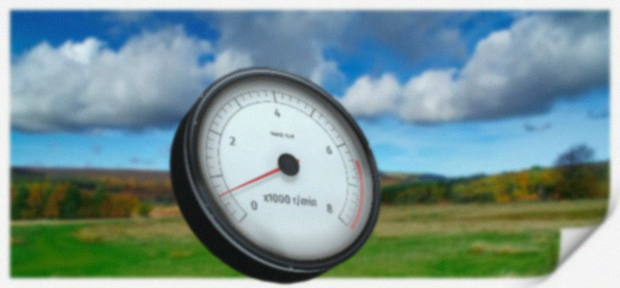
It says 600; rpm
